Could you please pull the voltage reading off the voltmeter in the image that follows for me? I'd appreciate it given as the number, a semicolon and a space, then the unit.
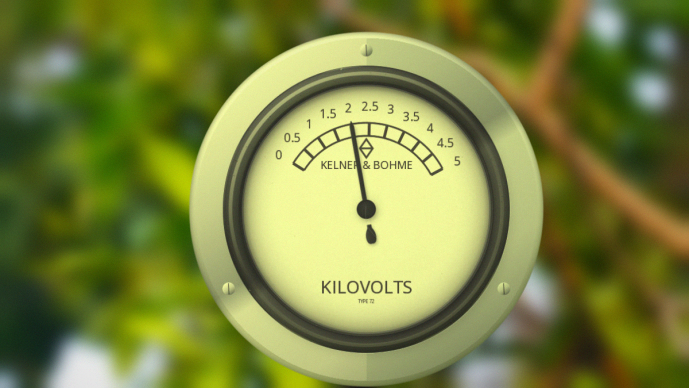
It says 2; kV
